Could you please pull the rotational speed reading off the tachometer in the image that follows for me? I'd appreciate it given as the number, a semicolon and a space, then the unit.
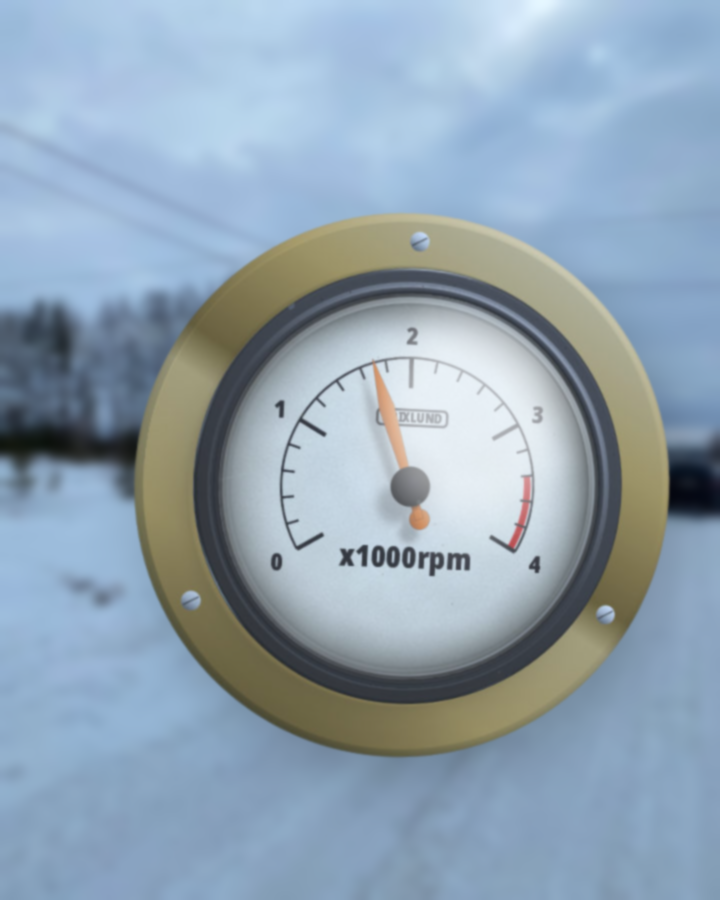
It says 1700; rpm
